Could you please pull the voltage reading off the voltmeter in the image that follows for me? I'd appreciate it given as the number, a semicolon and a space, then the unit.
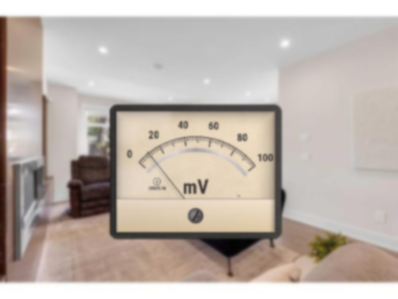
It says 10; mV
